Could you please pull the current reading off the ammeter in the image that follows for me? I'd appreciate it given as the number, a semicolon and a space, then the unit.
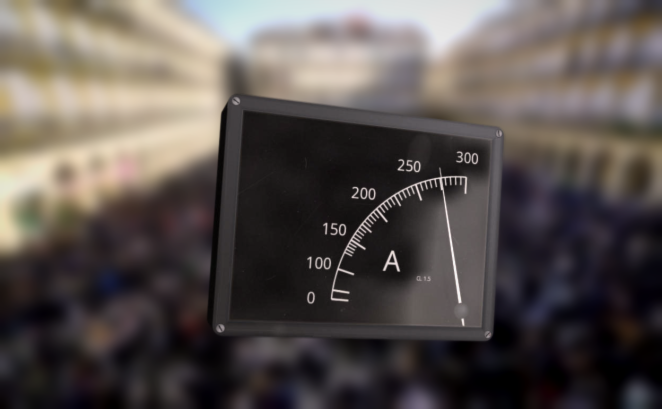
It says 275; A
